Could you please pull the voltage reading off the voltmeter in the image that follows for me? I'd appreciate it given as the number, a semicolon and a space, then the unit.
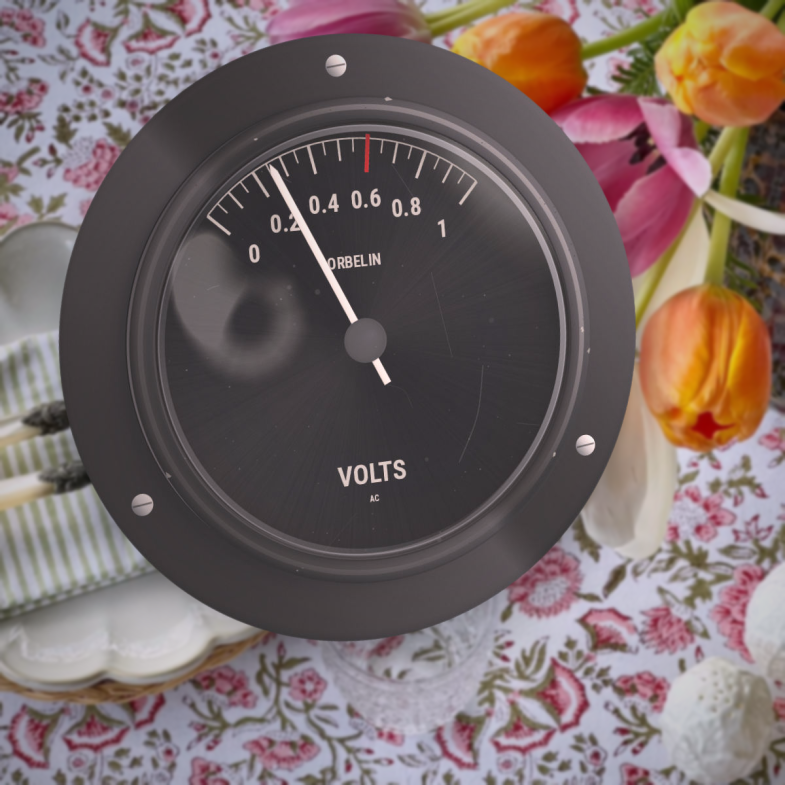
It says 0.25; V
